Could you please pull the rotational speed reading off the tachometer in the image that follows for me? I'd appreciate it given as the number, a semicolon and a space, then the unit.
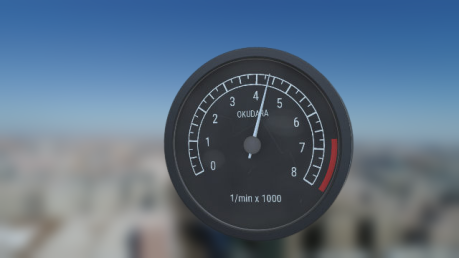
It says 4375; rpm
